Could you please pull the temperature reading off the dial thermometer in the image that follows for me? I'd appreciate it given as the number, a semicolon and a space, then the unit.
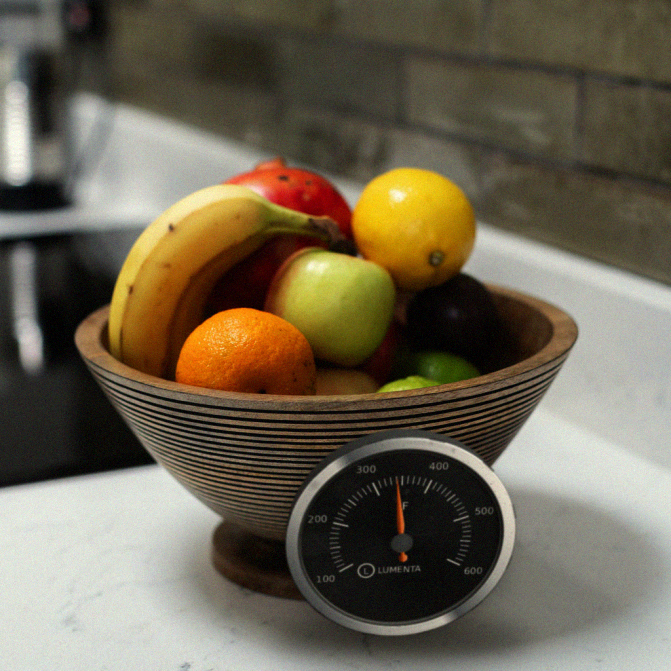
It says 340; °F
